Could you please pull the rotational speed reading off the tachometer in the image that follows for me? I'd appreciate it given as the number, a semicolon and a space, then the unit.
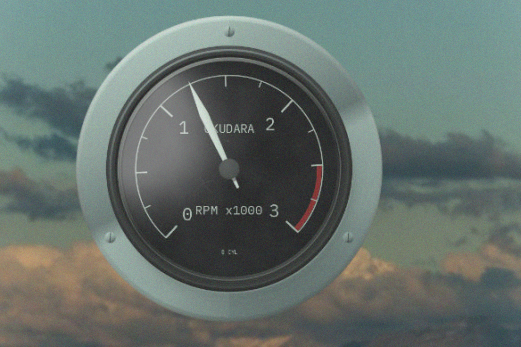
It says 1250; rpm
